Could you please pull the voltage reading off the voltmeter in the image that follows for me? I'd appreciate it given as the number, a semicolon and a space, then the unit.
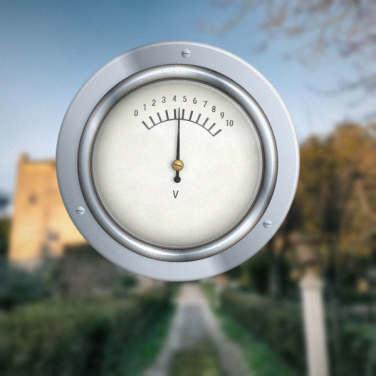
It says 4.5; V
